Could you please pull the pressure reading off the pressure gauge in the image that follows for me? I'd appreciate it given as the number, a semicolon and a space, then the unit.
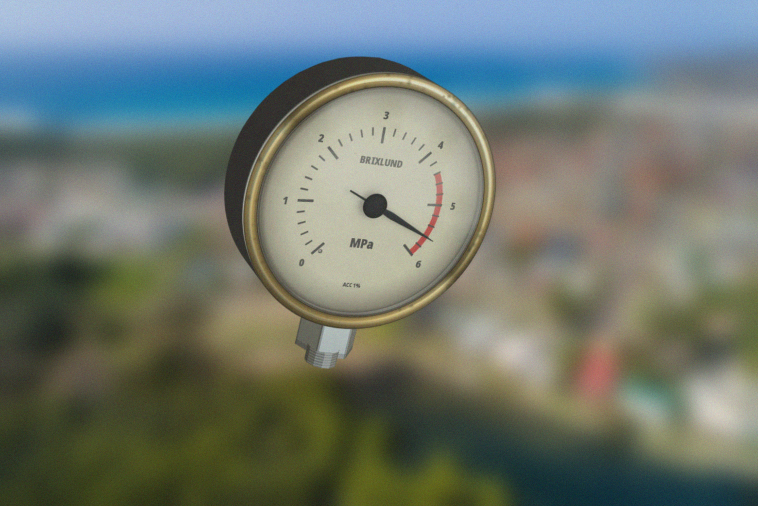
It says 5.6; MPa
